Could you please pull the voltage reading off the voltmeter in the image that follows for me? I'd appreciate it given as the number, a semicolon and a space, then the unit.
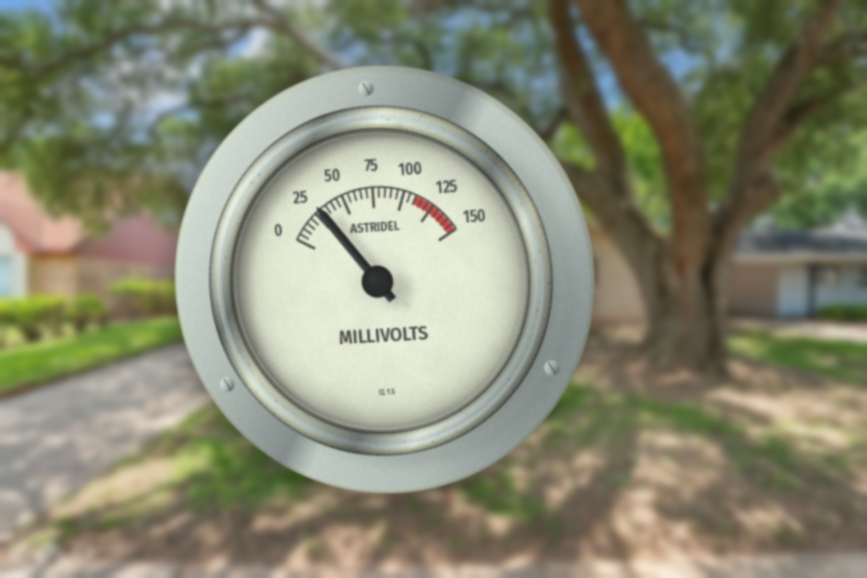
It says 30; mV
